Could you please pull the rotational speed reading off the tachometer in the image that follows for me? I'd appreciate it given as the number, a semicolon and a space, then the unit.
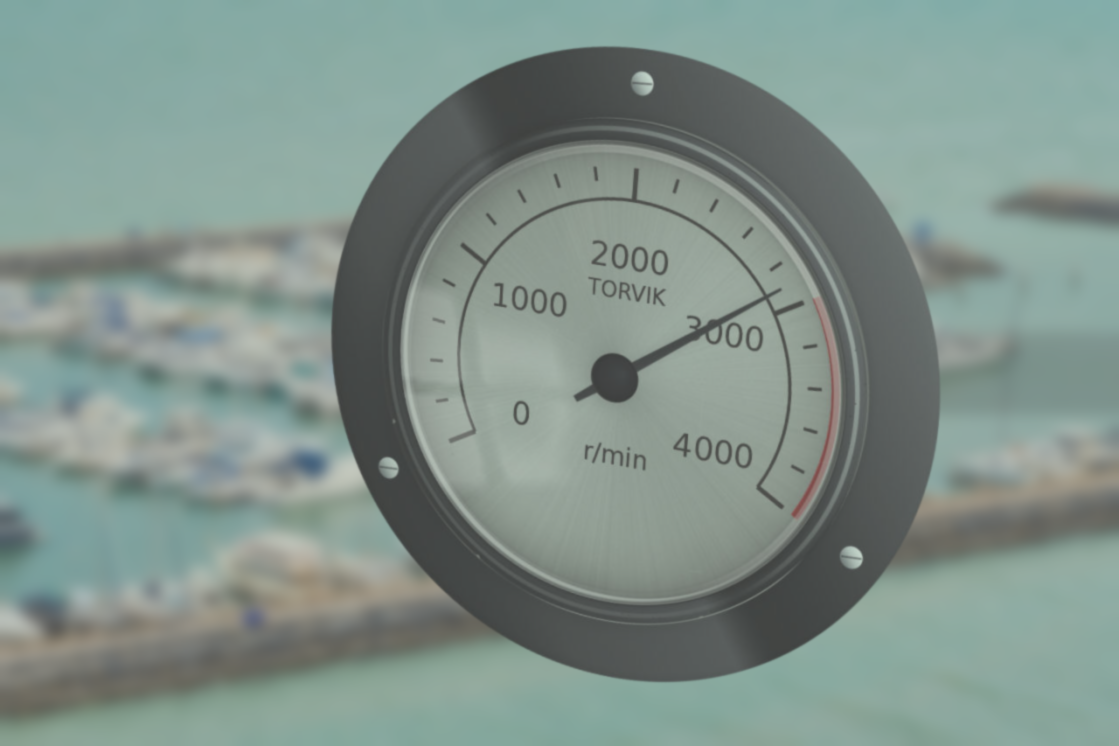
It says 2900; rpm
